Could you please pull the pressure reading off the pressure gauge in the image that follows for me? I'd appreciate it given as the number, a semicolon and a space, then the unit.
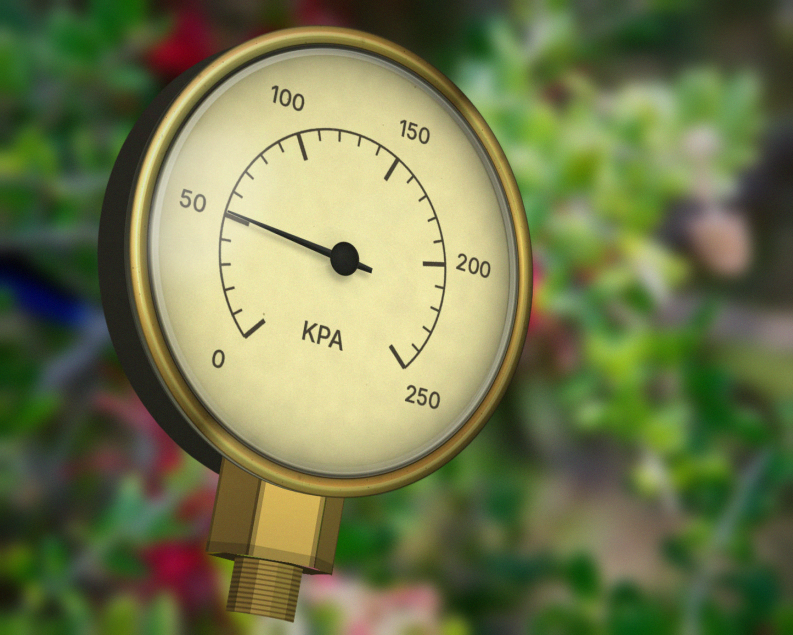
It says 50; kPa
